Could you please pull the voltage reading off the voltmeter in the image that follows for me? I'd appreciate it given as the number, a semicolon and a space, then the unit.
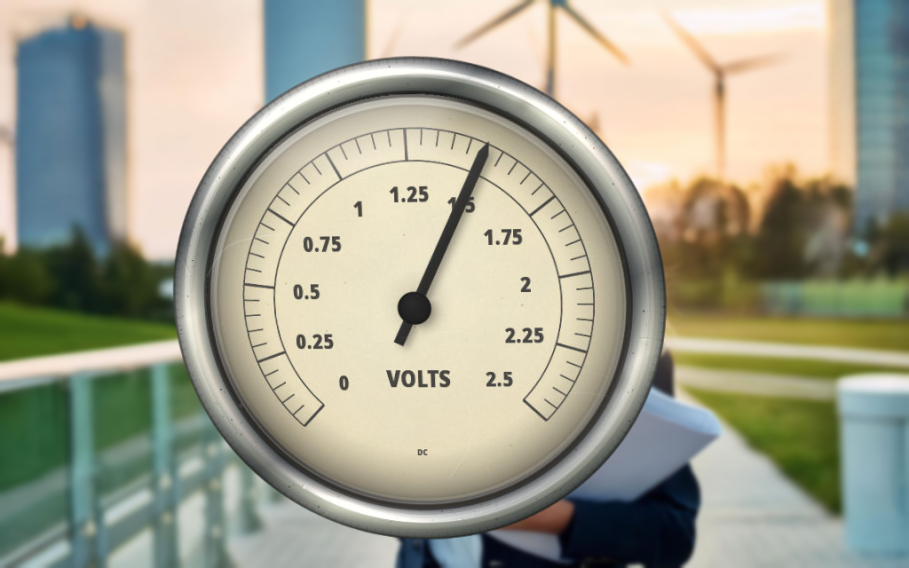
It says 1.5; V
